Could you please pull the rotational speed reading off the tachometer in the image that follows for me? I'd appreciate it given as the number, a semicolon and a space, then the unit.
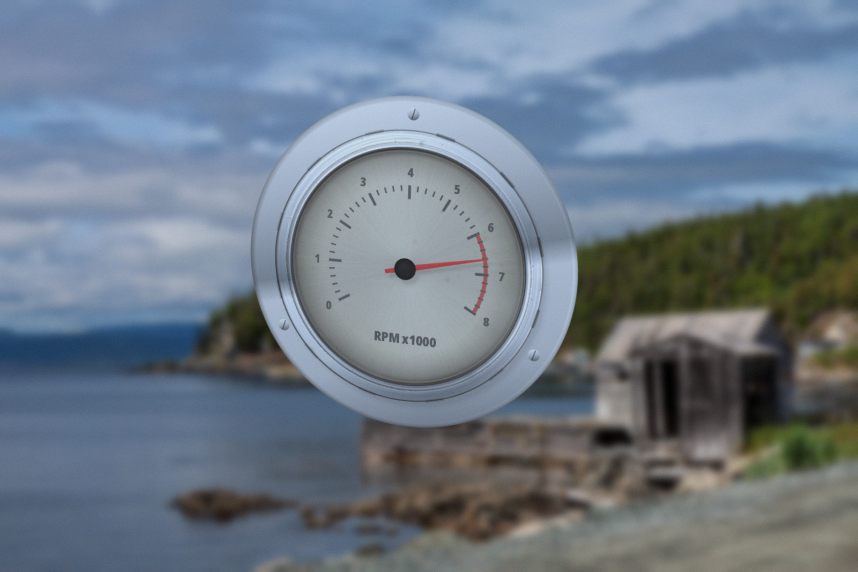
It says 6600; rpm
